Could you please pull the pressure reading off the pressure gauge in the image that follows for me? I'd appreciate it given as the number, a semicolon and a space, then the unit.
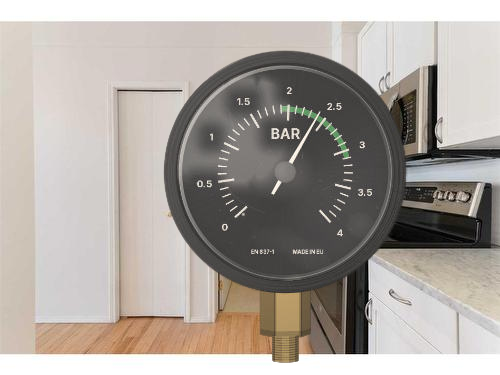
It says 2.4; bar
